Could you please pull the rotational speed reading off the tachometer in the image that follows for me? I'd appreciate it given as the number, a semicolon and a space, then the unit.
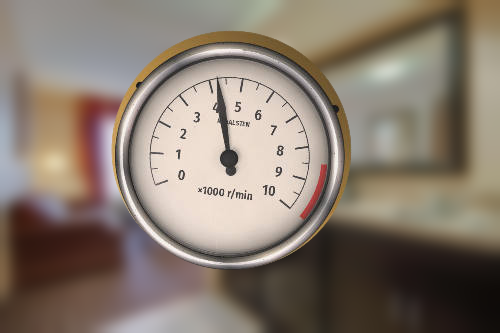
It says 4250; rpm
